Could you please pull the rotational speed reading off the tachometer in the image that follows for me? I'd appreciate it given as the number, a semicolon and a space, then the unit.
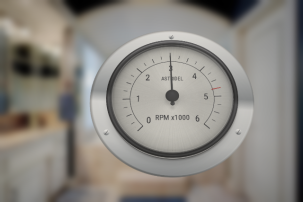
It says 3000; rpm
